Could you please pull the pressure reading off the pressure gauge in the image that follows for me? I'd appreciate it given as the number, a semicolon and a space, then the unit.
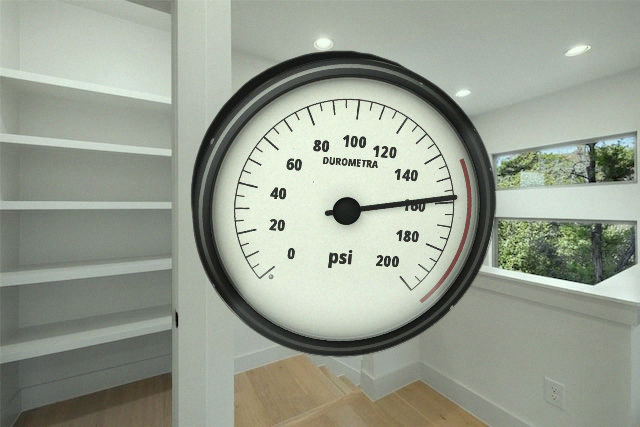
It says 157.5; psi
